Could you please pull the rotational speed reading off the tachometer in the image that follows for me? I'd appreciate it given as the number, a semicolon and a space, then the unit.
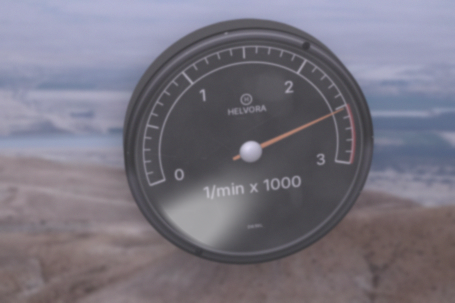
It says 2500; rpm
